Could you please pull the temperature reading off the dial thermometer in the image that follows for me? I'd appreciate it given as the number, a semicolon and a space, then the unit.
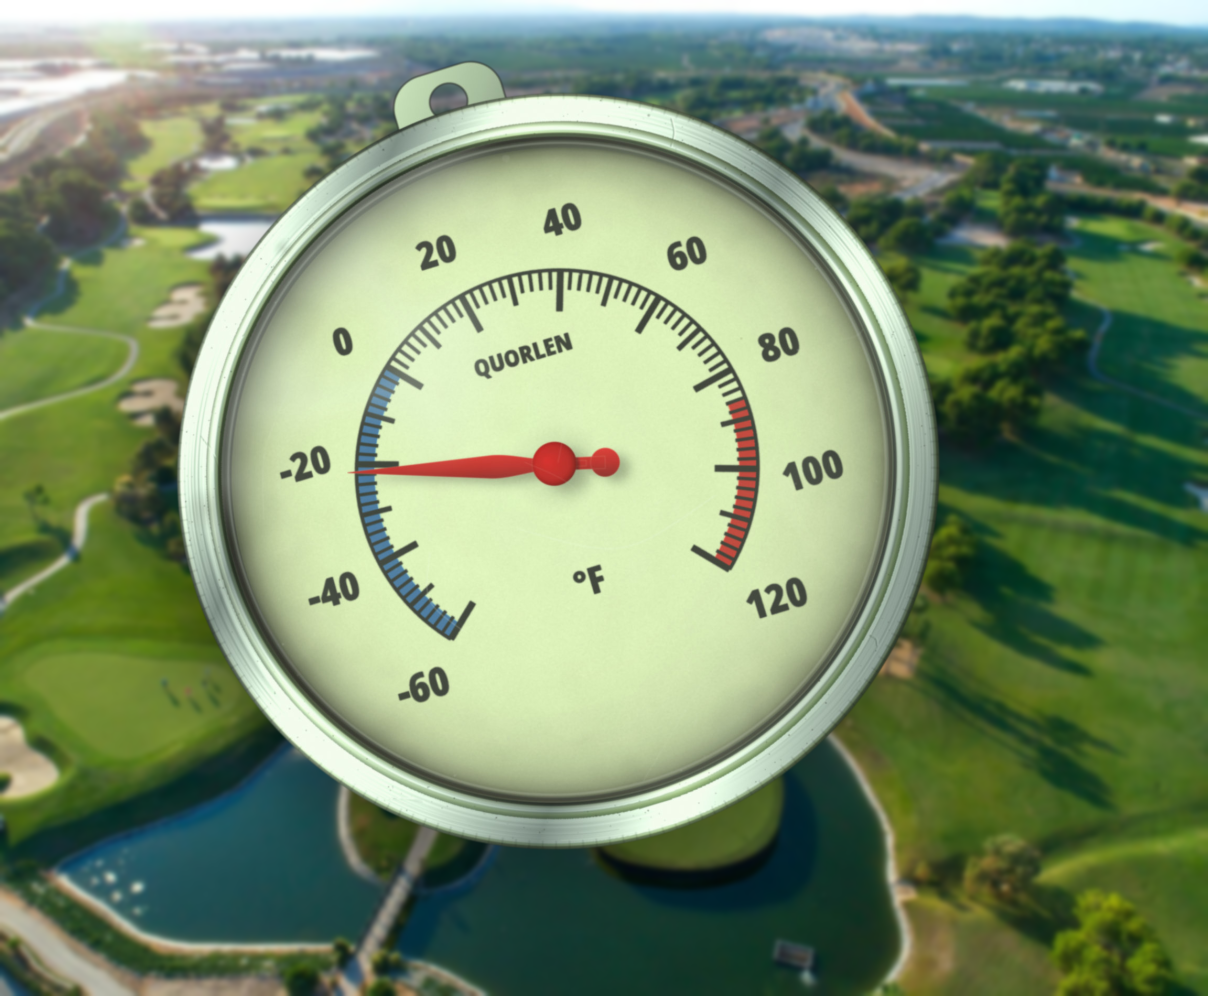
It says -22; °F
